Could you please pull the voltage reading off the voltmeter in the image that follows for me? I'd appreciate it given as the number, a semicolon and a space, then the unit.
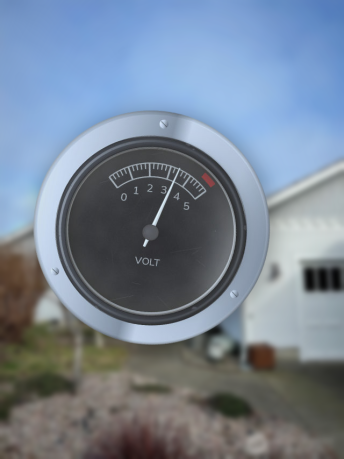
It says 3.4; V
